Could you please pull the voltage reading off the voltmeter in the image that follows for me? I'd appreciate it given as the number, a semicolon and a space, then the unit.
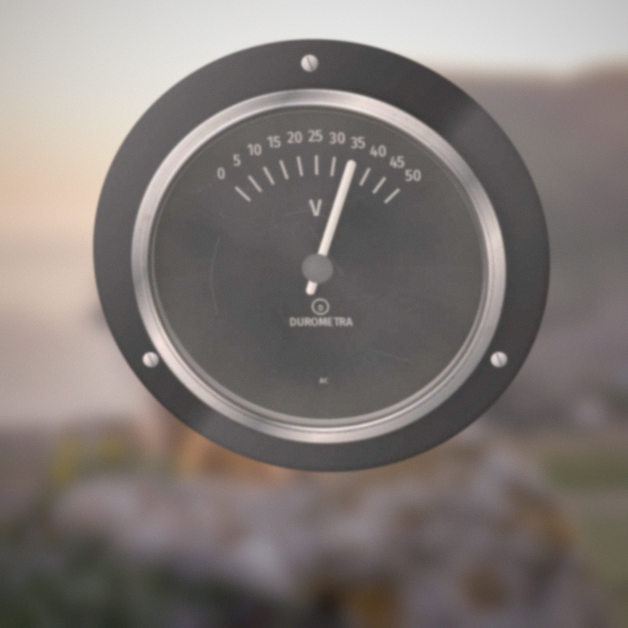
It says 35; V
